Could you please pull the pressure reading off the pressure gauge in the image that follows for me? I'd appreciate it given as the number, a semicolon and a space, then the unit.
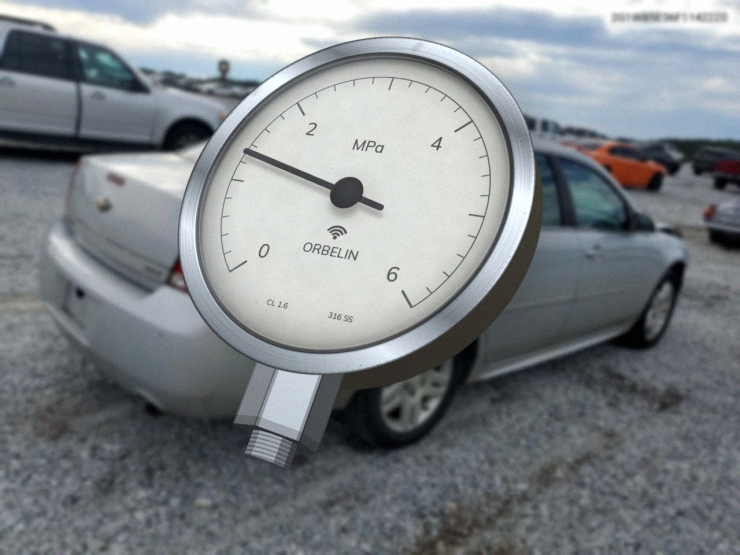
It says 1.3; MPa
